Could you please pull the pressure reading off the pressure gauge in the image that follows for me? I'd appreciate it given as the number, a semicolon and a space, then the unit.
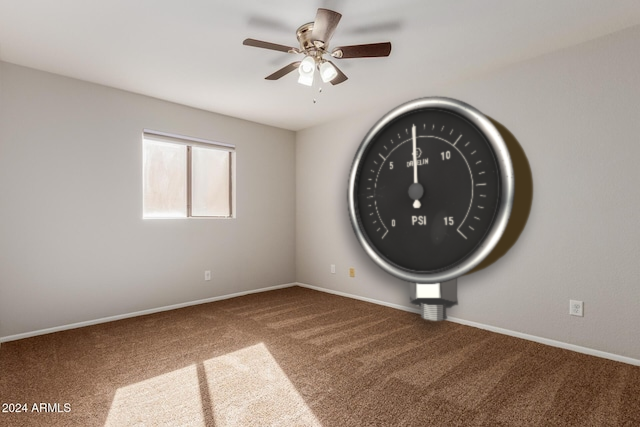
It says 7.5; psi
